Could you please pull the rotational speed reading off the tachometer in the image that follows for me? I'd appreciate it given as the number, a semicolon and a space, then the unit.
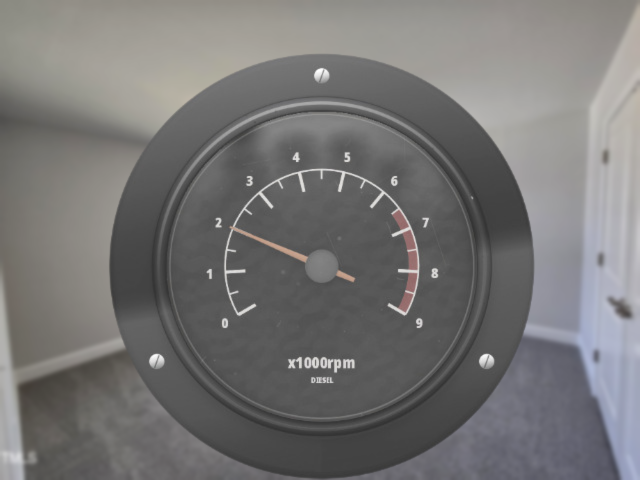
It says 2000; rpm
